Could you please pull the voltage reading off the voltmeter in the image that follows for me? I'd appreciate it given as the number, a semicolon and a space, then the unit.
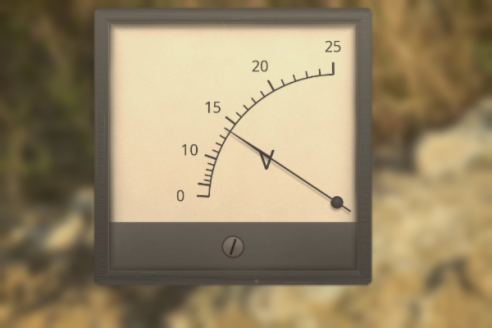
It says 14; V
